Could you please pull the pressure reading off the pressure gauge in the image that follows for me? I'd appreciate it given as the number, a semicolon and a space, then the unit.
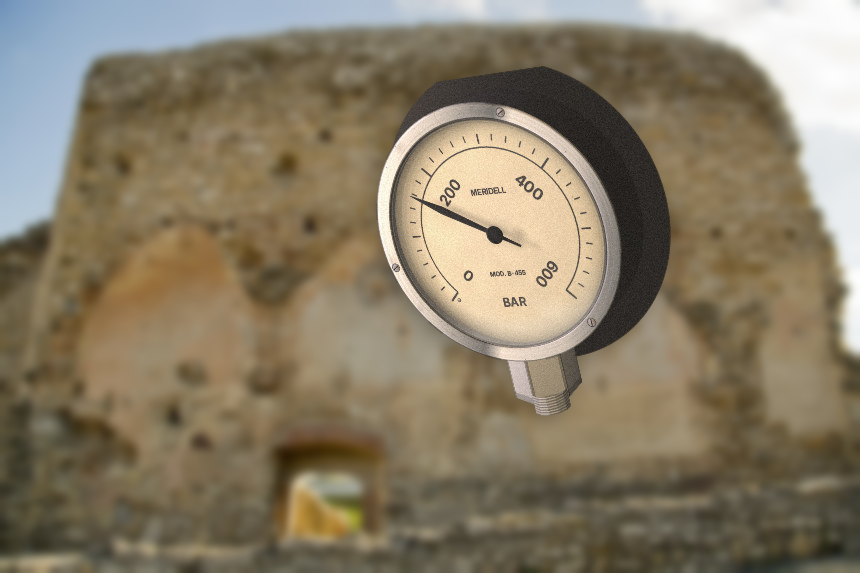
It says 160; bar
